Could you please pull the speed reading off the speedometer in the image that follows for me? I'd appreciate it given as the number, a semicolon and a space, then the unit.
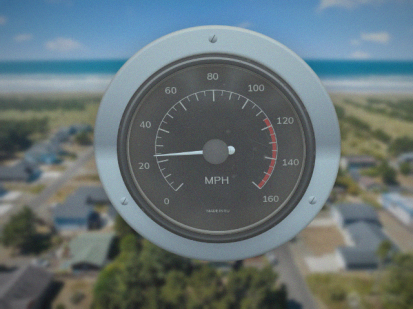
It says 25; mph
